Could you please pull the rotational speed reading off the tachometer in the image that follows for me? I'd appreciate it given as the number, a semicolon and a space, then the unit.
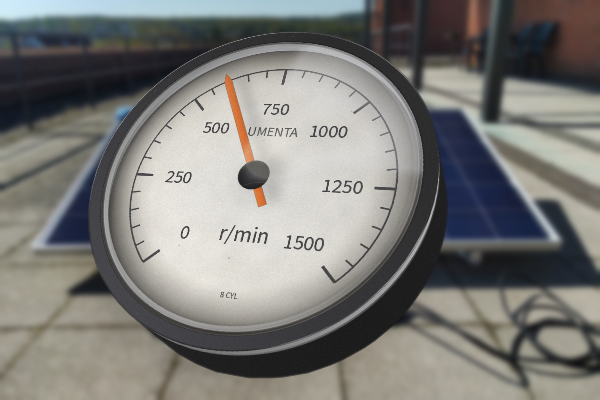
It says 600; rpm
